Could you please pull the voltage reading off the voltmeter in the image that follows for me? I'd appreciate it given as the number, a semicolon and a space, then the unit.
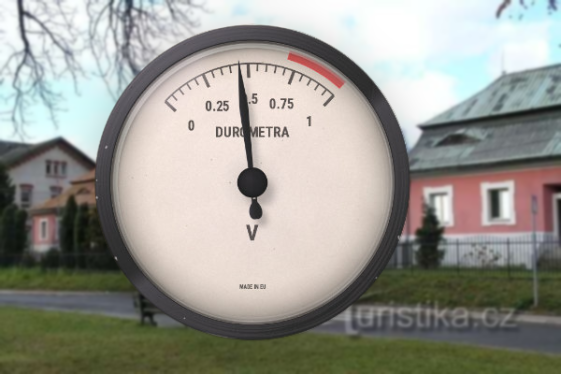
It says 0.45; V
